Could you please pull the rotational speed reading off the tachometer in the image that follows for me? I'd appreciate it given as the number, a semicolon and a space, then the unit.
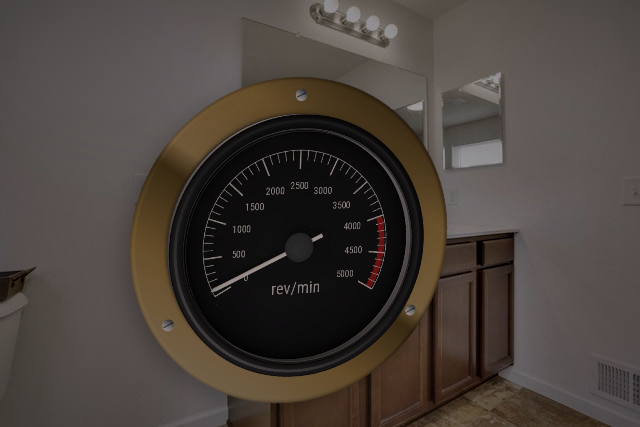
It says 100; rpm
